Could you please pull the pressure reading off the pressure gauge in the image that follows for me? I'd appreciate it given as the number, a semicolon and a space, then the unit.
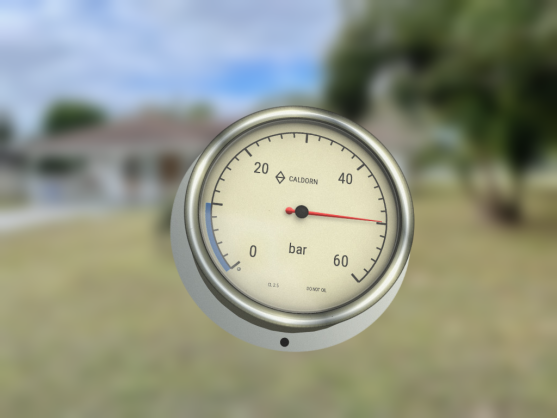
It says 50; bar
